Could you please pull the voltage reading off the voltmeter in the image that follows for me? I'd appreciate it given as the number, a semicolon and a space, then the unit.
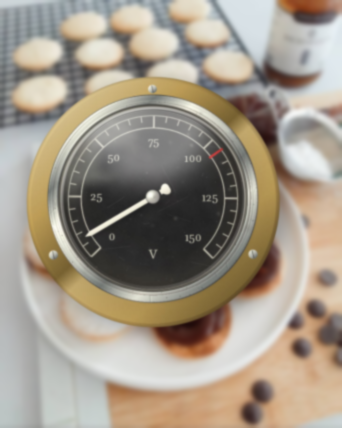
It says 7.5; V
